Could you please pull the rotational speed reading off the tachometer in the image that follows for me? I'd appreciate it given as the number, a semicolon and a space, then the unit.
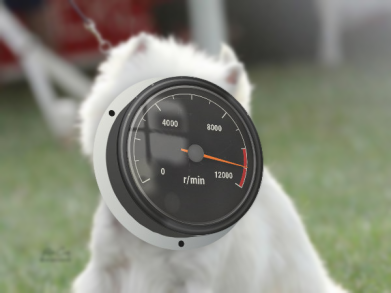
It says 11000; rpm
